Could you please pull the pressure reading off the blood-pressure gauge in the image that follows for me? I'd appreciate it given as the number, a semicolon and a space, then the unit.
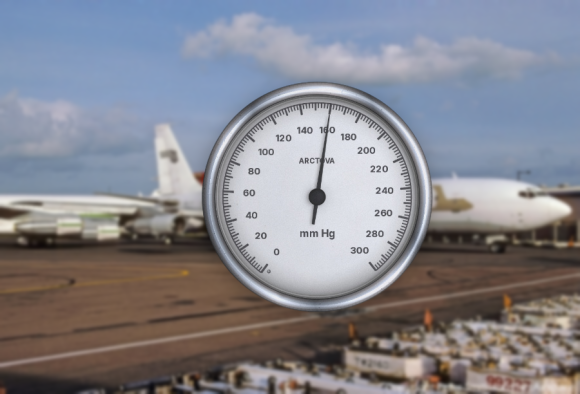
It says 160; mmHg
